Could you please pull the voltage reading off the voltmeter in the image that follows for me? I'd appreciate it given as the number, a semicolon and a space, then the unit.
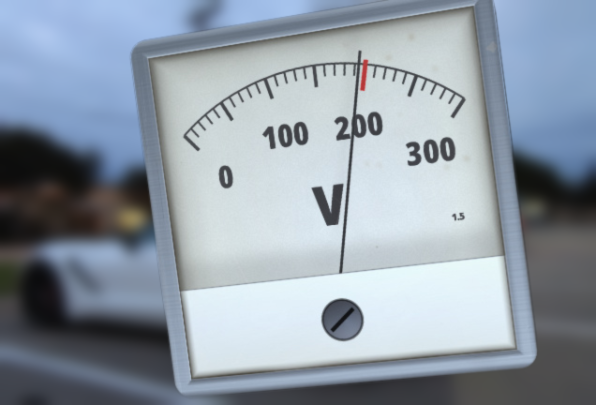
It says 195; V
